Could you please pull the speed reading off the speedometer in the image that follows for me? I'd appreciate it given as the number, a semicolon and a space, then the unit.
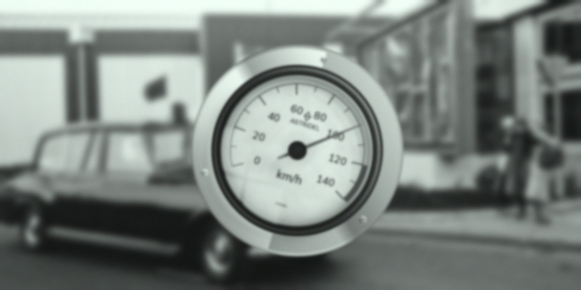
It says 100; km/h
